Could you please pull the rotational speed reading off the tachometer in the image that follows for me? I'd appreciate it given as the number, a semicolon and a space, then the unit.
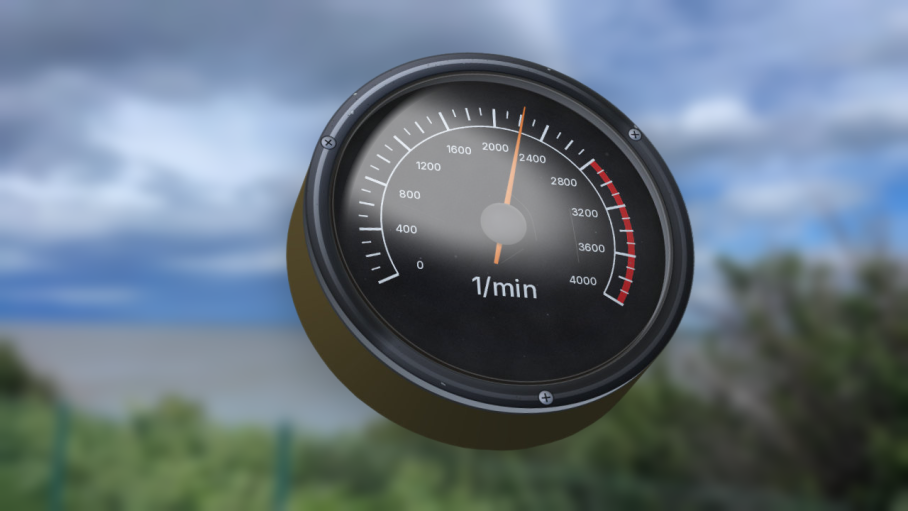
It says 2200; rpm
